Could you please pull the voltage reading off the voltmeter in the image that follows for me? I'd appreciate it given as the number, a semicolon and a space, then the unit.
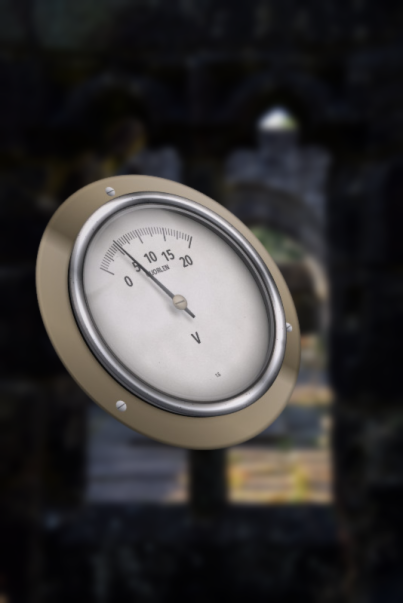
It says 5; V
